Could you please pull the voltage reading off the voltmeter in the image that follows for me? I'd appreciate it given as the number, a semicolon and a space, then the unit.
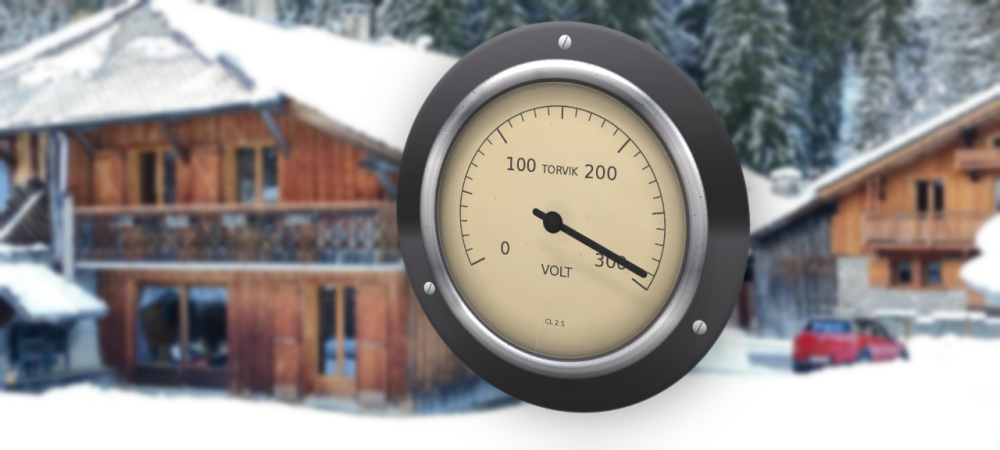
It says 290; V
